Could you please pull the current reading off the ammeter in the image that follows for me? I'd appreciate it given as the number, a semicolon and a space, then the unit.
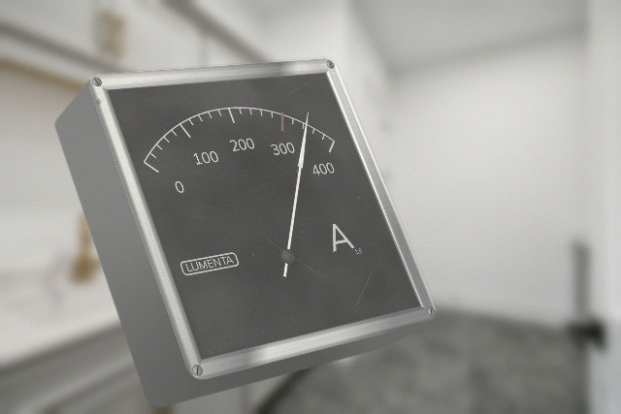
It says 340; A
